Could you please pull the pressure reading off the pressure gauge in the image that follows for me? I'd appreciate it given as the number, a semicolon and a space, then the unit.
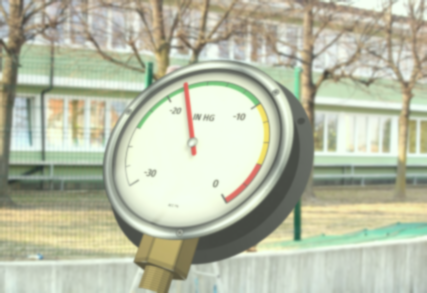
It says -18; inHg
